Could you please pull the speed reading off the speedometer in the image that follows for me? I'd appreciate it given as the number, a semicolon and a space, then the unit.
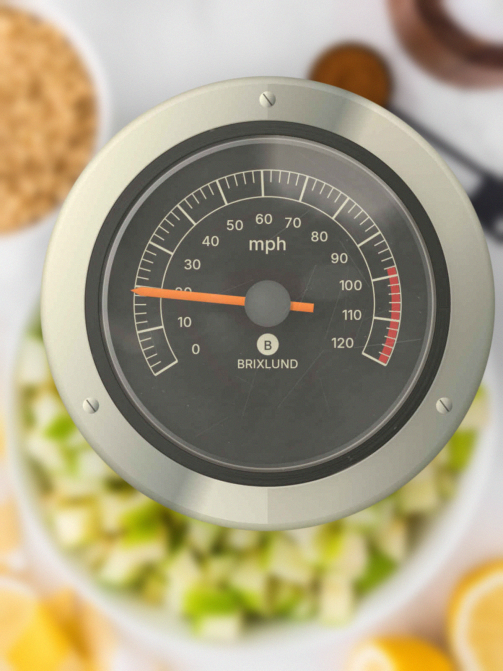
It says 19; mph
